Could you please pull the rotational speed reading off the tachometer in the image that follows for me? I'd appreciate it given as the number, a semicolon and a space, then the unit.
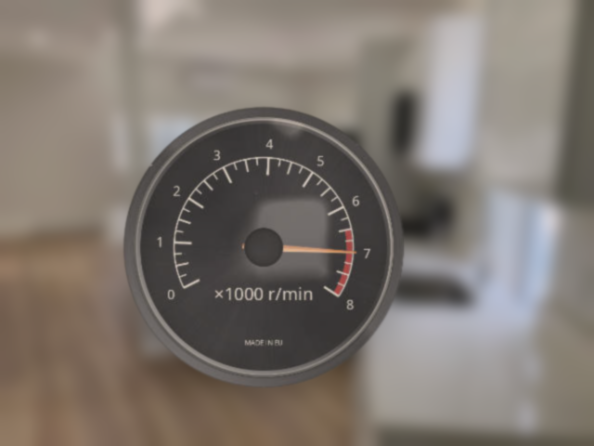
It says 7000; rpm
